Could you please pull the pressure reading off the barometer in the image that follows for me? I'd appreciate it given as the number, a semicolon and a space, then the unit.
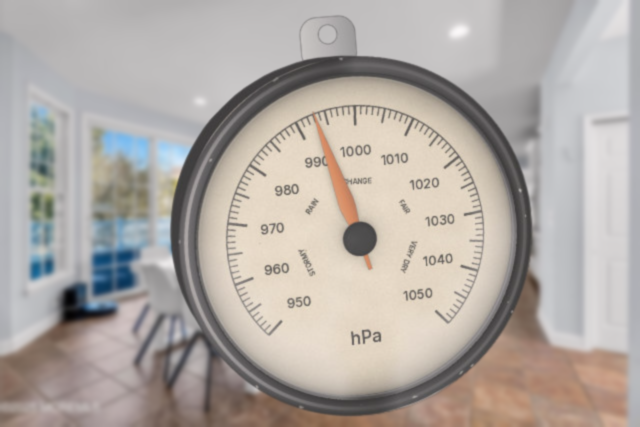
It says 993; hPa
